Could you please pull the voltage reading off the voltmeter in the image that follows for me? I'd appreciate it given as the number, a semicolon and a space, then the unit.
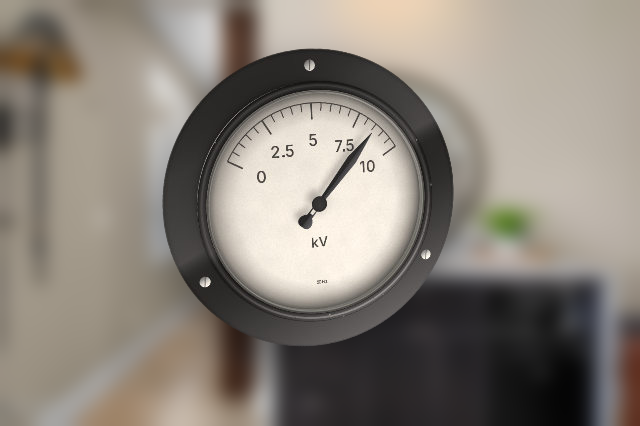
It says 8.5; kV
